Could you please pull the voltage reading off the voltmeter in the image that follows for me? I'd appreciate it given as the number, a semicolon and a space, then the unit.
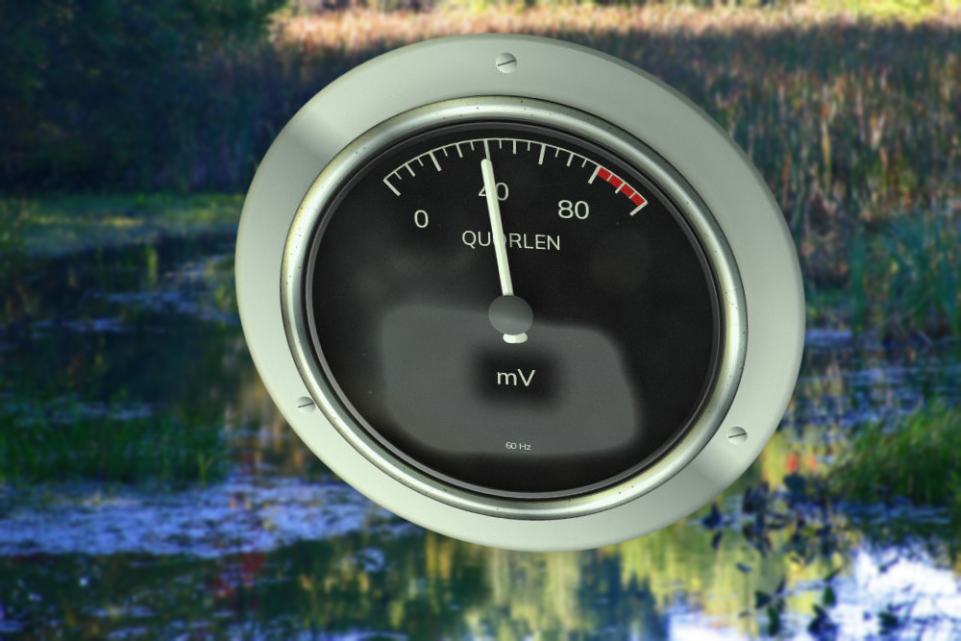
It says 40; mV
